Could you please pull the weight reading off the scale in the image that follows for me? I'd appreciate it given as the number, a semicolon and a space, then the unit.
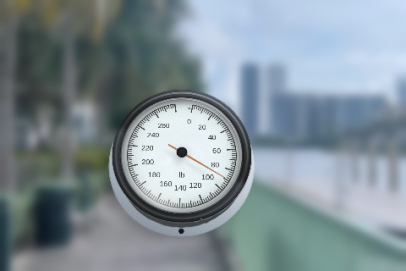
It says 90; lb
